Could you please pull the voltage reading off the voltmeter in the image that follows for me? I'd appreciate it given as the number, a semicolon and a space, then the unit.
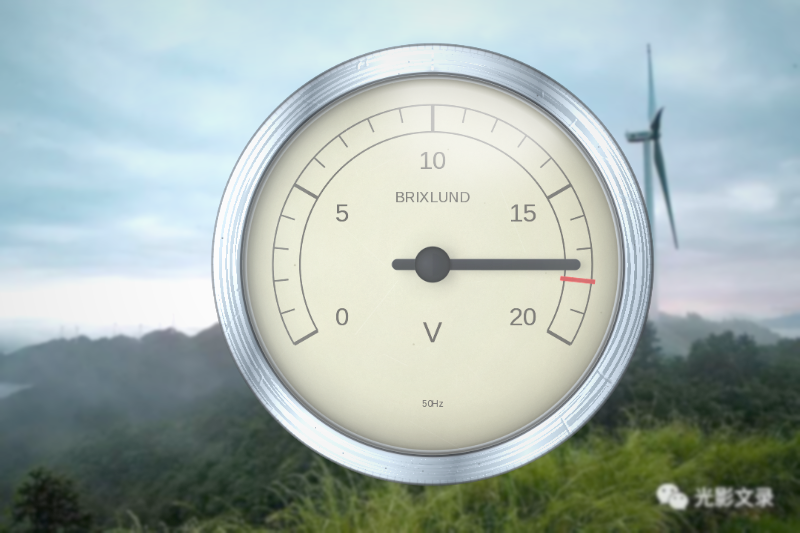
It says 17.5; V
